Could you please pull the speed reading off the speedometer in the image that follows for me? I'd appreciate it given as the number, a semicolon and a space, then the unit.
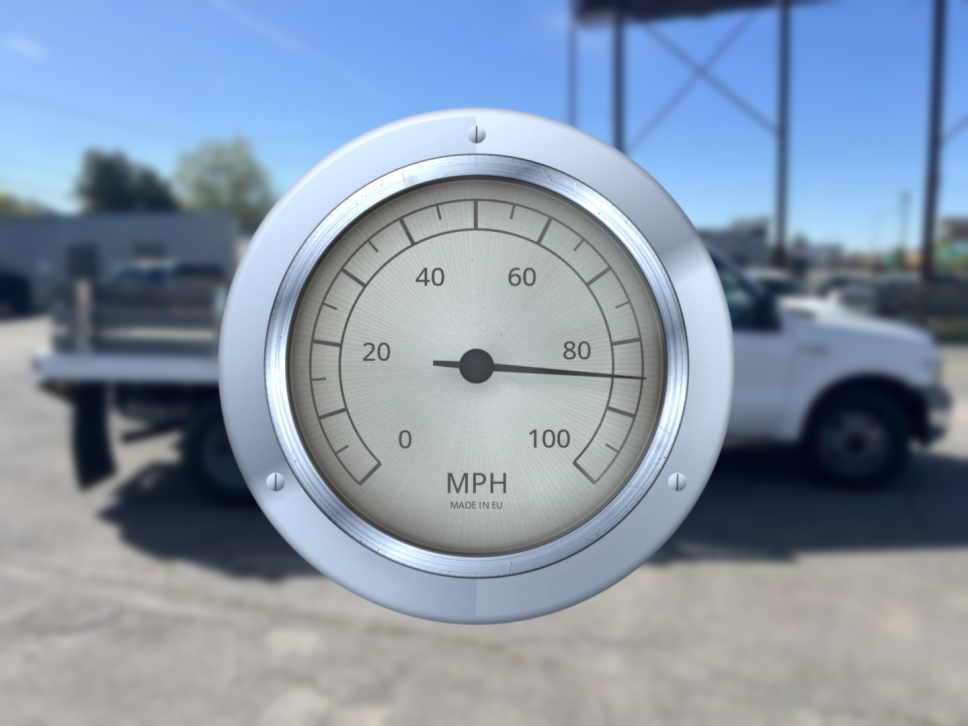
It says 85; mph
